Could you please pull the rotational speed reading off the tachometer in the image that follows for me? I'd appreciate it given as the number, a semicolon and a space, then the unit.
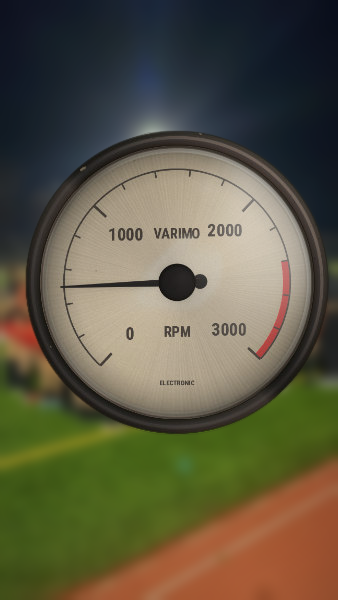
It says 500; rpm
